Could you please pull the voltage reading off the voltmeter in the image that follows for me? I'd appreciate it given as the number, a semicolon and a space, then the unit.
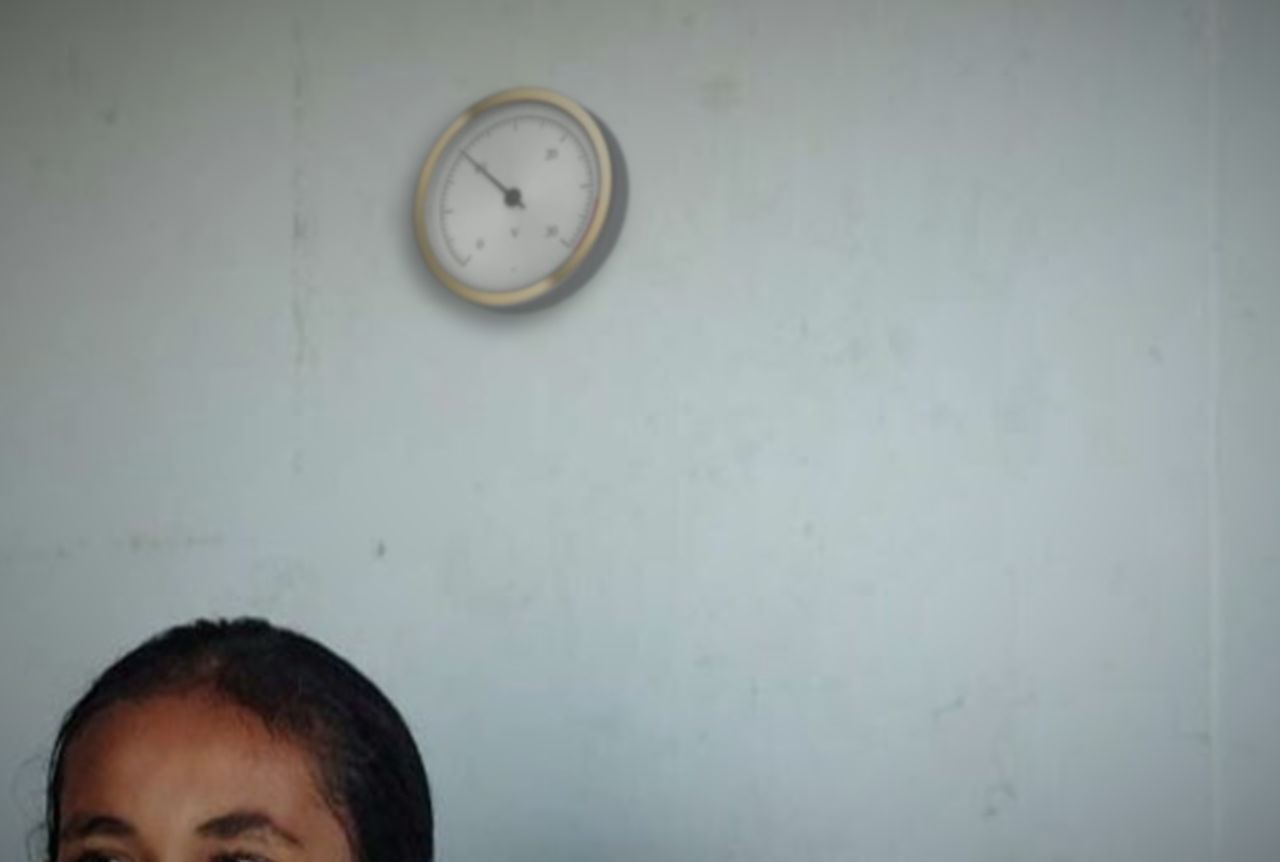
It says 10; V
